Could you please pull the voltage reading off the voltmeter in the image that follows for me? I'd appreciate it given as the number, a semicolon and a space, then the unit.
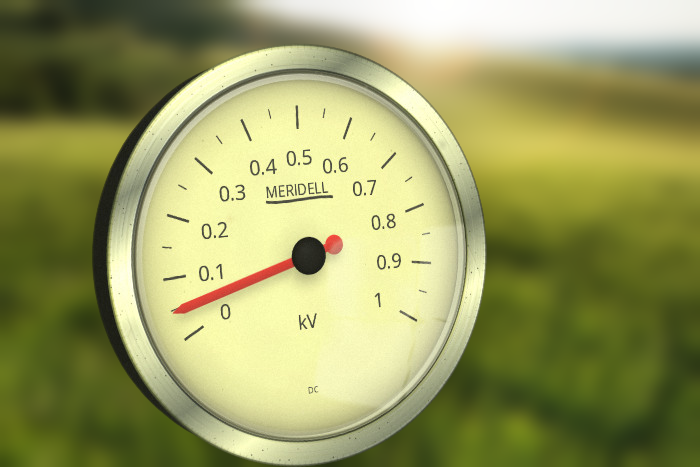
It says 0.05; kV
